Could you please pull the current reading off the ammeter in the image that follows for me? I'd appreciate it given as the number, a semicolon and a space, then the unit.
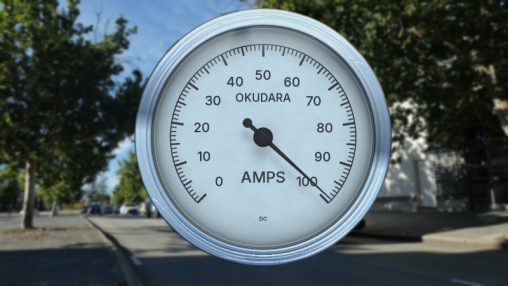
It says 99; A
